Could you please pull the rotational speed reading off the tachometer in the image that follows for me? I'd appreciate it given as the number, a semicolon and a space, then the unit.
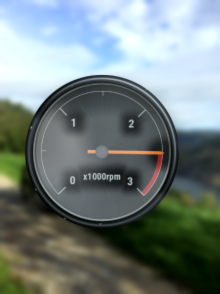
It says 2500; rpm
